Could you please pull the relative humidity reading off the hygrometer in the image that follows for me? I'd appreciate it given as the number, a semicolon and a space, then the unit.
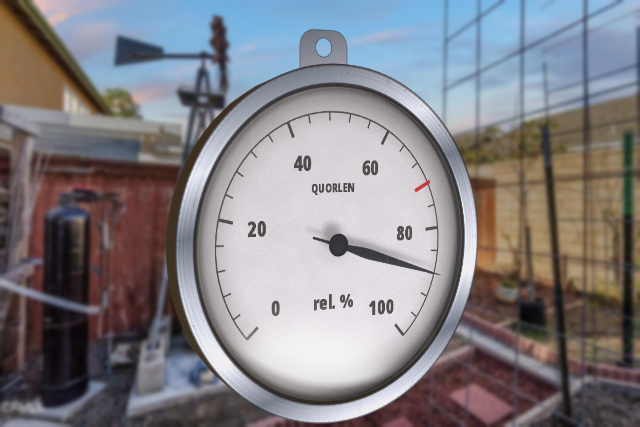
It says 88; %
